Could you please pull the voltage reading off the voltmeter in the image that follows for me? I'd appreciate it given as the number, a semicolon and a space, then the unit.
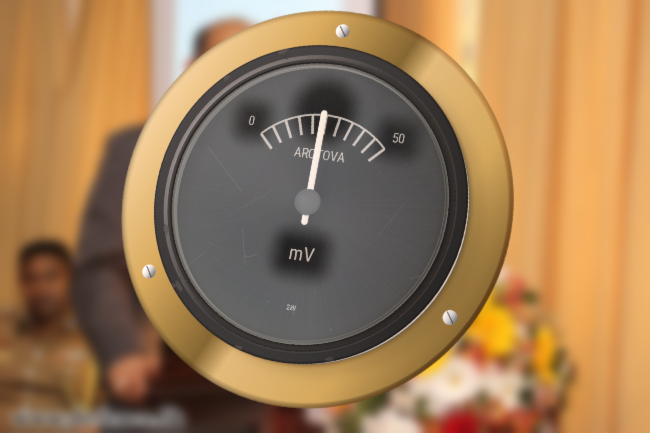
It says 25; mV
